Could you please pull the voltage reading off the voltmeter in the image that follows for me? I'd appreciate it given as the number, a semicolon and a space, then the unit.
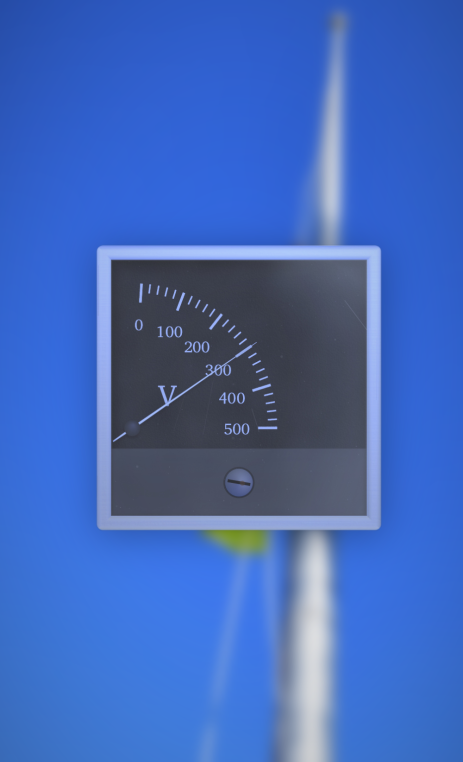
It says 300; V
